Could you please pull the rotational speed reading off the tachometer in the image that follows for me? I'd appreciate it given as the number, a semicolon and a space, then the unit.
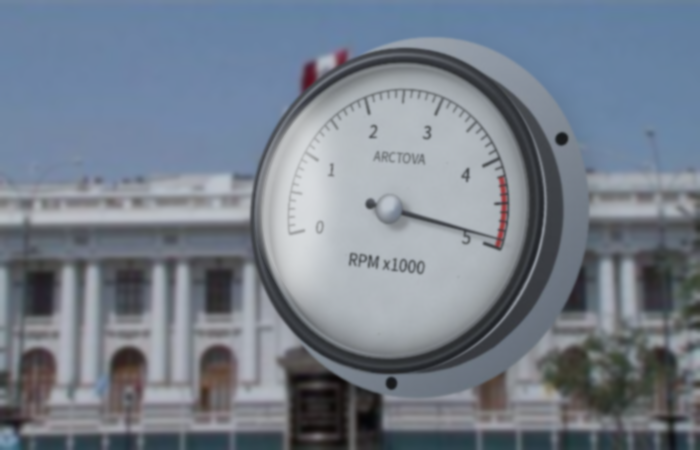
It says 4900; rpm
